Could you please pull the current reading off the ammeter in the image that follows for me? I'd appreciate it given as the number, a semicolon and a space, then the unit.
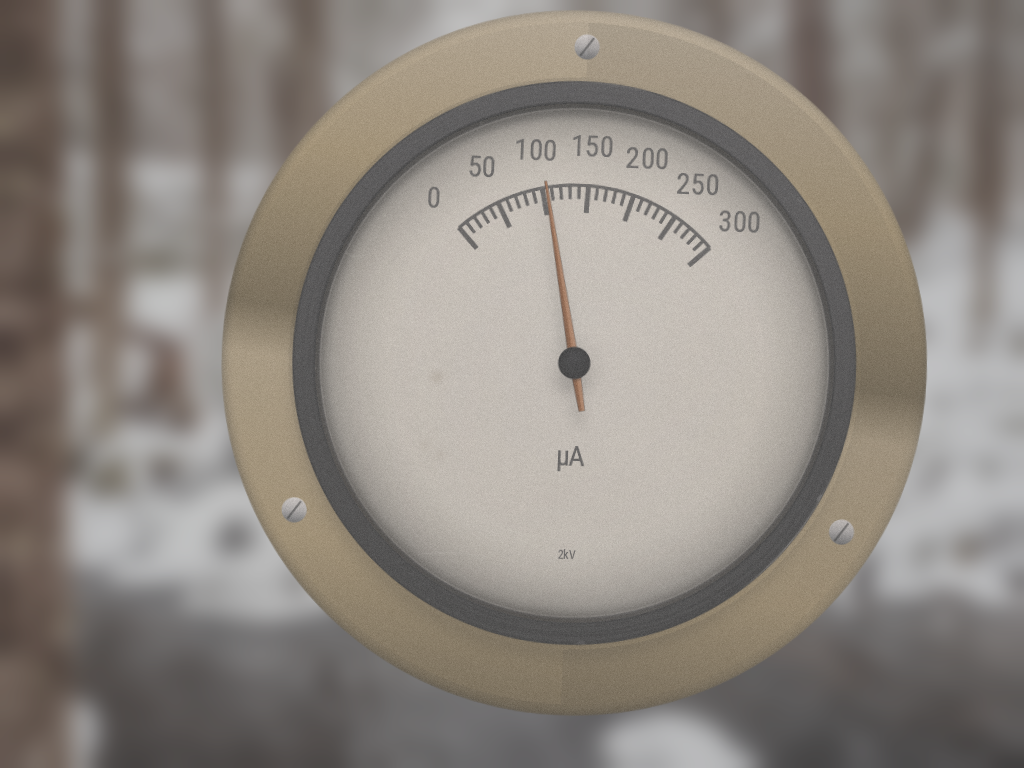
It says 105; µA
